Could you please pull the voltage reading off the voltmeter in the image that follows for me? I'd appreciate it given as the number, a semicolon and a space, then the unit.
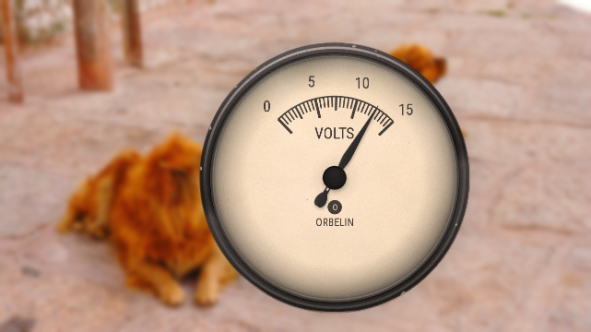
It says 12.5; V
